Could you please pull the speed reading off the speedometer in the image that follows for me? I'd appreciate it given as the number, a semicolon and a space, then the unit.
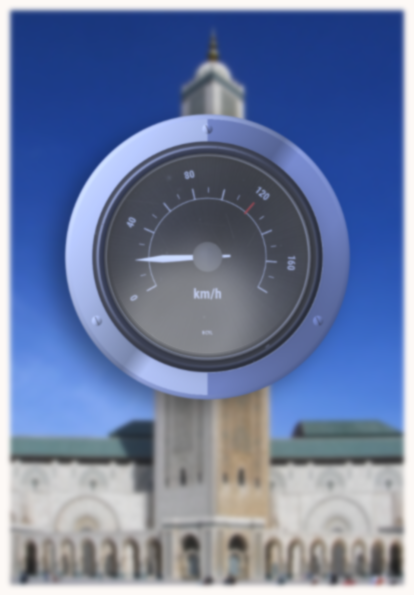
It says 20; km/h
